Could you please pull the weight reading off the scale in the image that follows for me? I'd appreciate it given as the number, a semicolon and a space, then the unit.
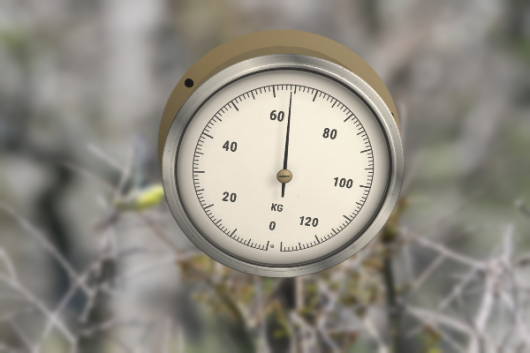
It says 64; kg
